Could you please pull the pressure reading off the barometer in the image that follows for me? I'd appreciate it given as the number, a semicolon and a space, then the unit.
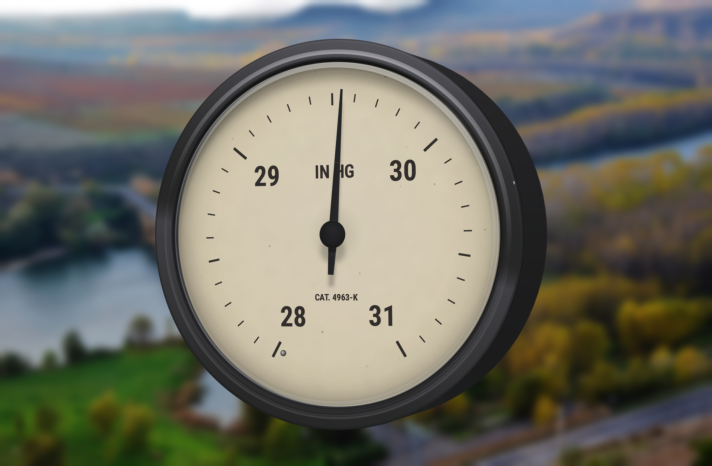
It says 29.55; inHg
